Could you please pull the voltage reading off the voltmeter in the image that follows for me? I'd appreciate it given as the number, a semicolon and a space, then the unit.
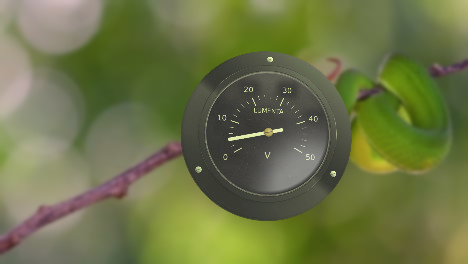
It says 4; V
